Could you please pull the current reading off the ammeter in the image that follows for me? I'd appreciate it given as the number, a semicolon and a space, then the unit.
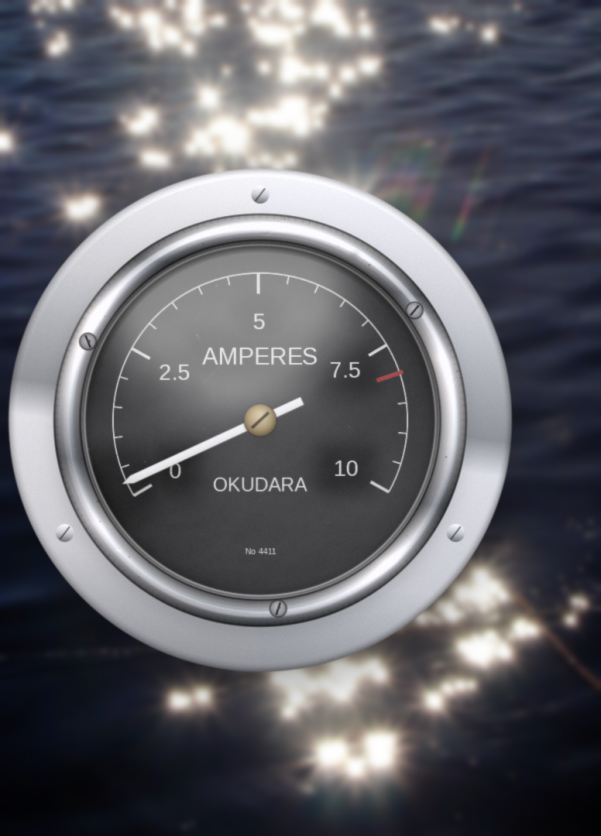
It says 0.25; A
